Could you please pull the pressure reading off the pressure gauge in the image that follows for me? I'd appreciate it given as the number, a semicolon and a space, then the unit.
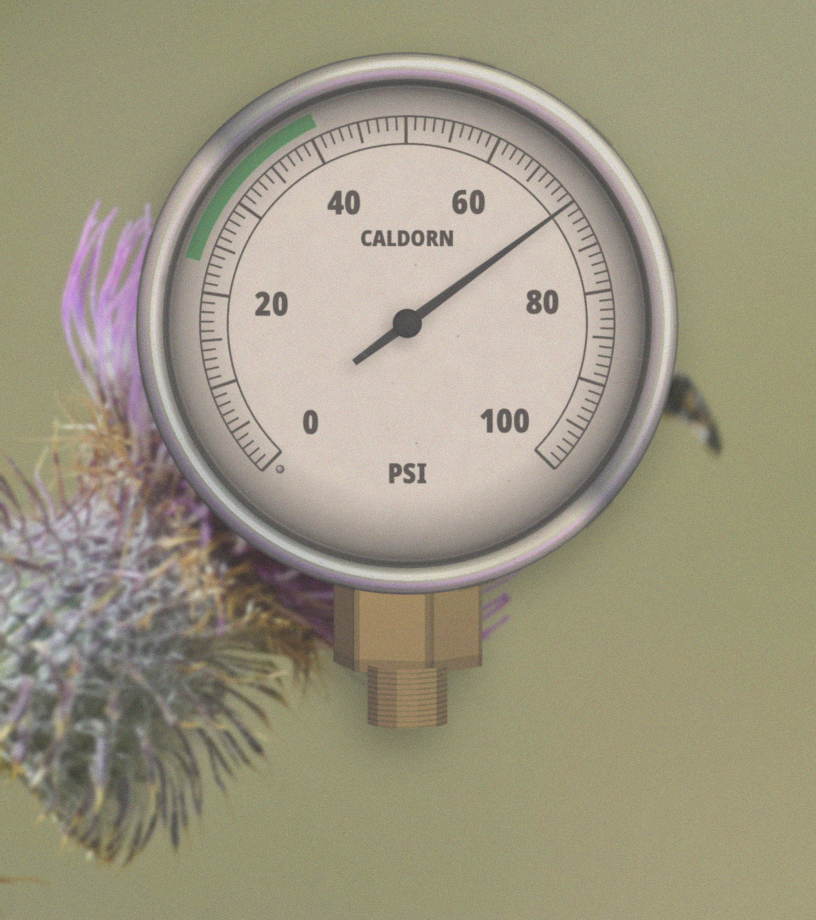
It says 70; psi
